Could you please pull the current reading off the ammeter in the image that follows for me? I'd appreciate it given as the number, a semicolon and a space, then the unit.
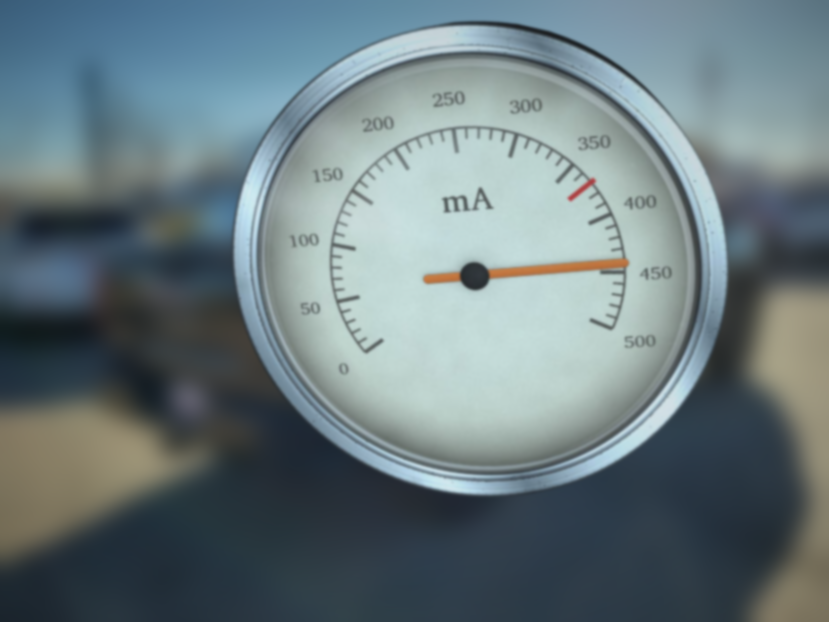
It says 440; mA
